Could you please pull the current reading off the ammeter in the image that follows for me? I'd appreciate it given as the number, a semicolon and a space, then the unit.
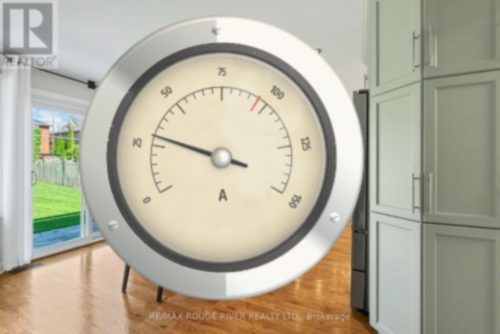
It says 30; A
